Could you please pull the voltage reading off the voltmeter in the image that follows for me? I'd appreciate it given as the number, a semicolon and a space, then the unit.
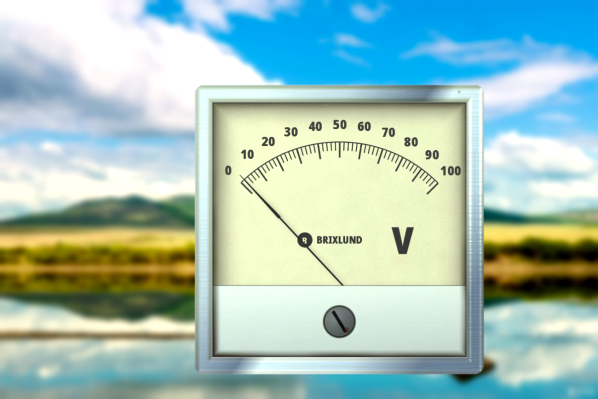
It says 2; V
